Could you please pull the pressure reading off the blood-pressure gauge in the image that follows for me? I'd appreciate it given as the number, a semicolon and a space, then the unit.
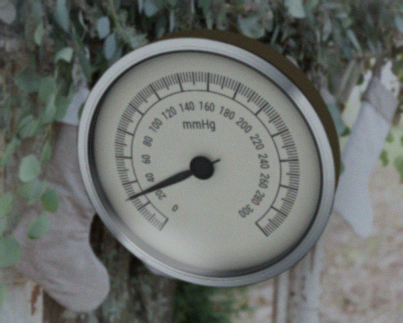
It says 30; mmHg
